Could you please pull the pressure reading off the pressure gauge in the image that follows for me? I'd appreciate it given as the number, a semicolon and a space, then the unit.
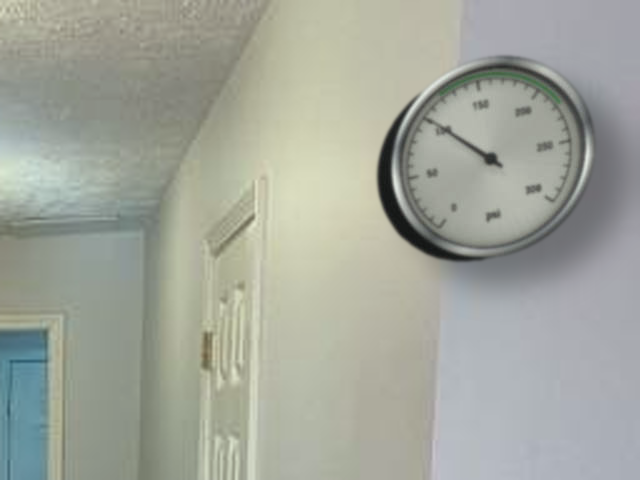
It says 100; psi
